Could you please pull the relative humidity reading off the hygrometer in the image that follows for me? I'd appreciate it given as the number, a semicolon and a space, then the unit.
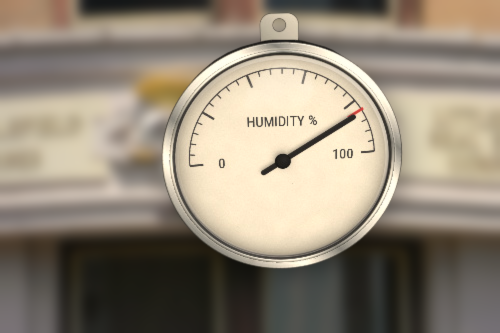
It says 84; %
